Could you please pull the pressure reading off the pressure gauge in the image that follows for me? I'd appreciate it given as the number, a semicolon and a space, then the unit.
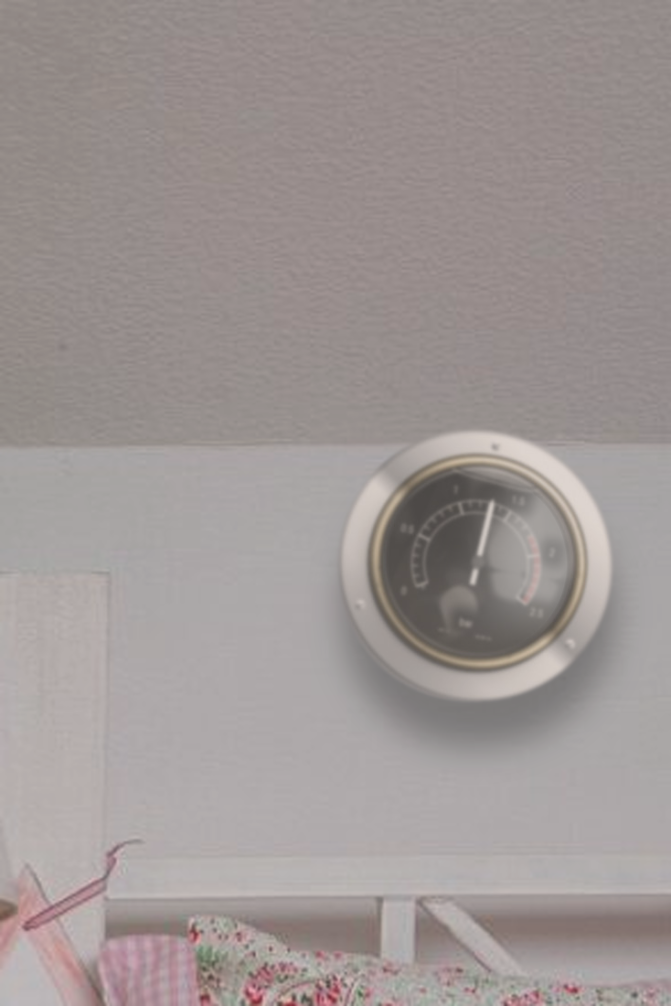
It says 1.3; bar
